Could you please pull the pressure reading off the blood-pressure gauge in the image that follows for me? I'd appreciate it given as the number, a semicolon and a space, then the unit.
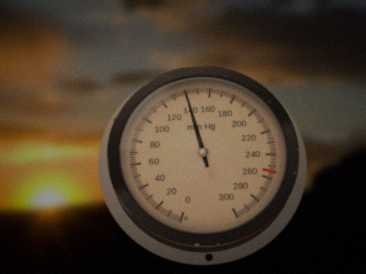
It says 140; mmHg
